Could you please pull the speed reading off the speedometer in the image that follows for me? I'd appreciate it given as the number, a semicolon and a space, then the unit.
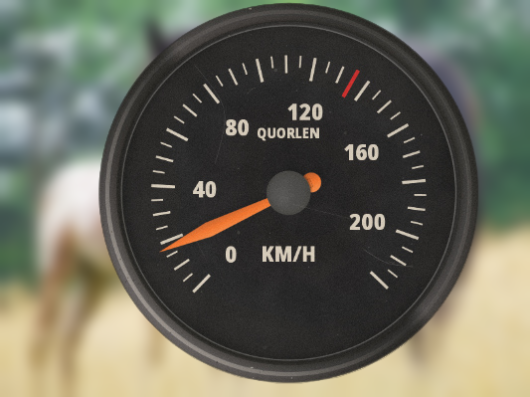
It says 17.5; km/h
